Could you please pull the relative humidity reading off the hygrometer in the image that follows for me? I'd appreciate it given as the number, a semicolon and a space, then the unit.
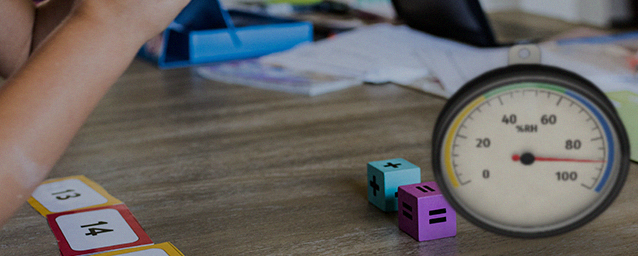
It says 88; %
